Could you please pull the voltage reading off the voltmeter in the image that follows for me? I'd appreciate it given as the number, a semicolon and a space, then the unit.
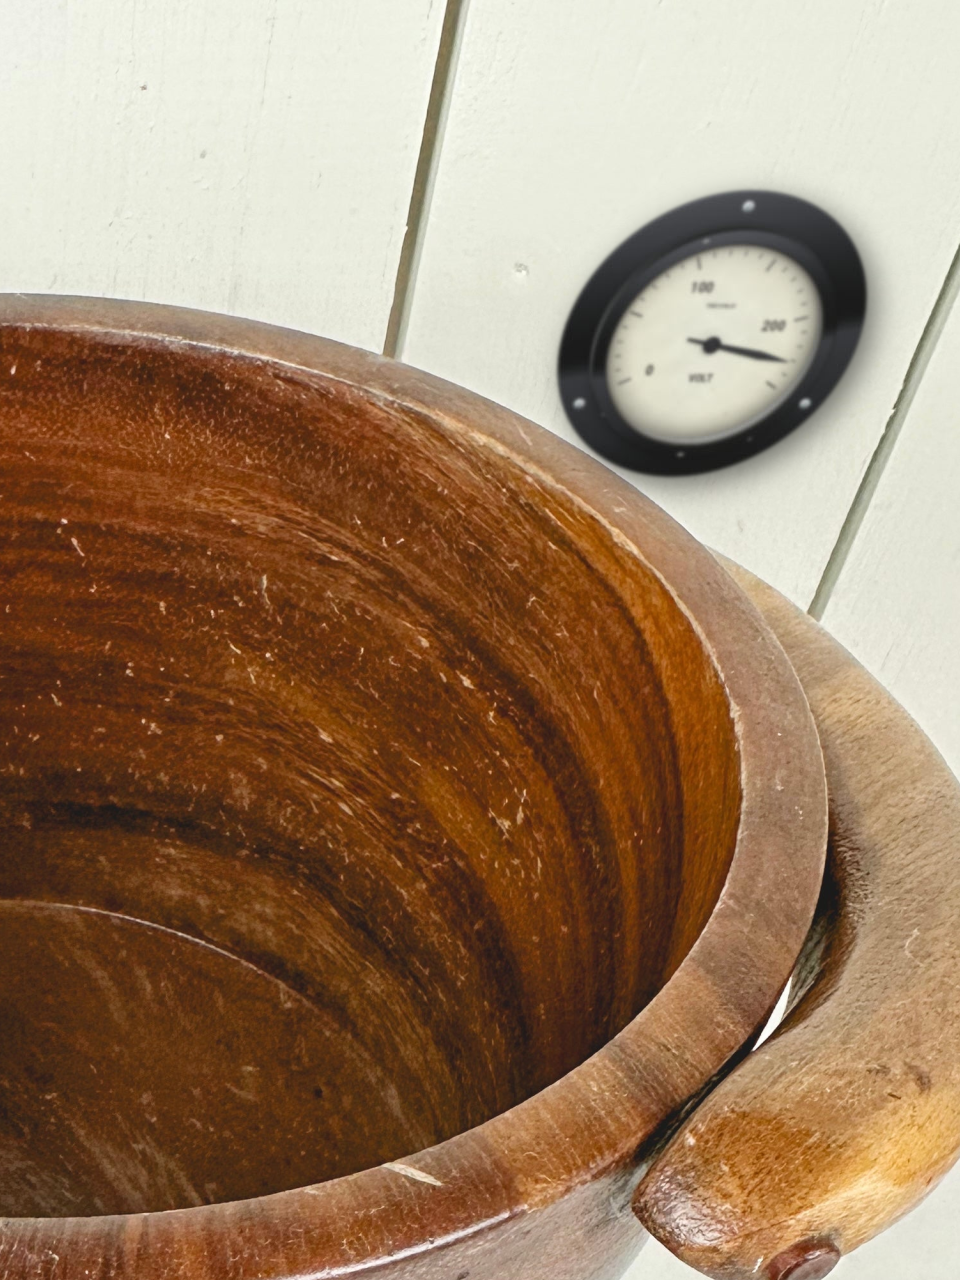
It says 230; V
